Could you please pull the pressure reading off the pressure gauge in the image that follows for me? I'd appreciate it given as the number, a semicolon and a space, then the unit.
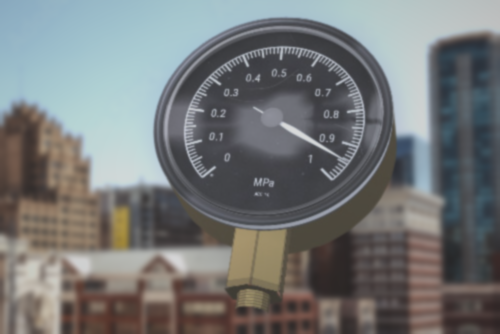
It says 0.95; MPa
